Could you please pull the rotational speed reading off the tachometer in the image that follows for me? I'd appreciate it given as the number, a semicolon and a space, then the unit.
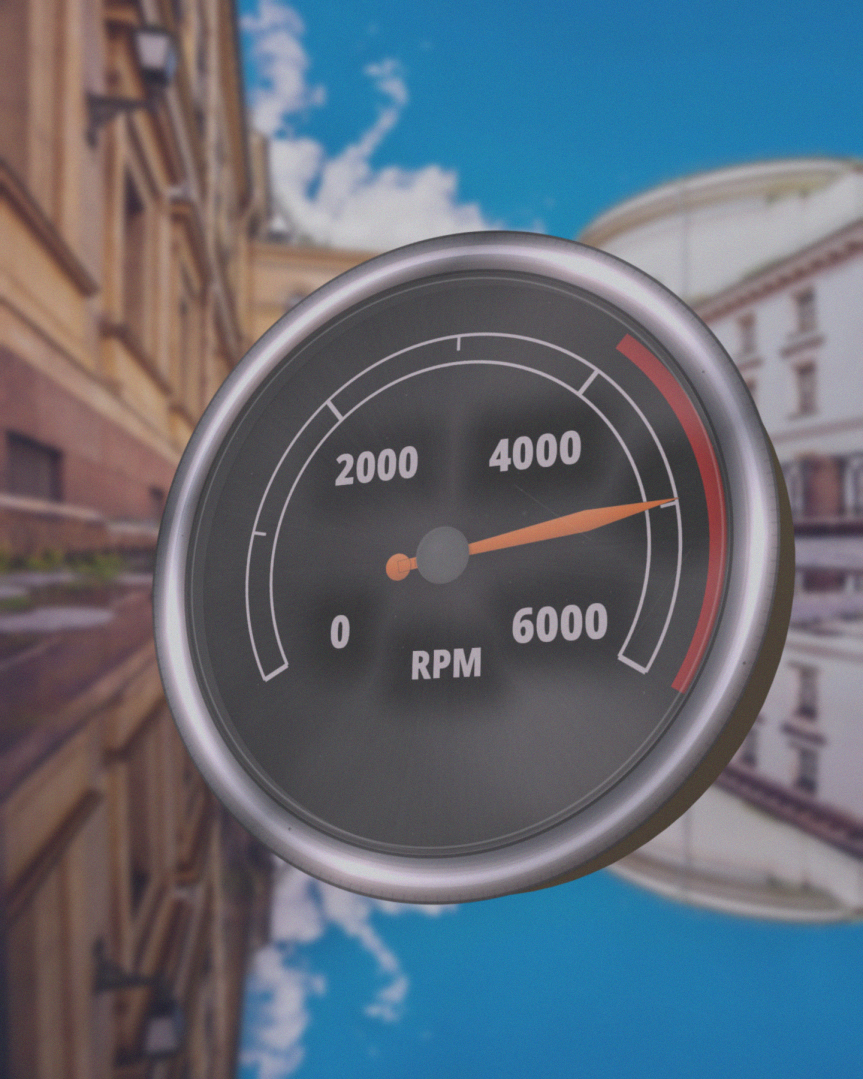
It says 5000; rpm
